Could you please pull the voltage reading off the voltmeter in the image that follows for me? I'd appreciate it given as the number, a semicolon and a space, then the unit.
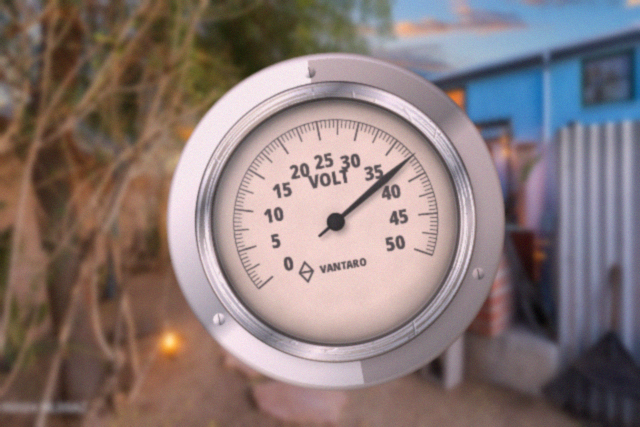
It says 37.5; V
